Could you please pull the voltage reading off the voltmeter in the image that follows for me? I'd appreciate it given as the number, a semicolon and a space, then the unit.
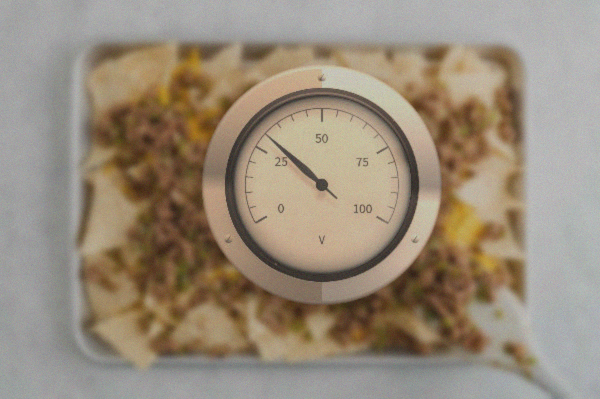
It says 30; V
